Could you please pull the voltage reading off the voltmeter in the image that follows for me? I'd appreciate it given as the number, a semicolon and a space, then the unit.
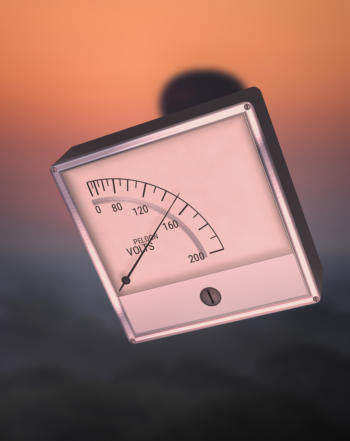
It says 150; V
